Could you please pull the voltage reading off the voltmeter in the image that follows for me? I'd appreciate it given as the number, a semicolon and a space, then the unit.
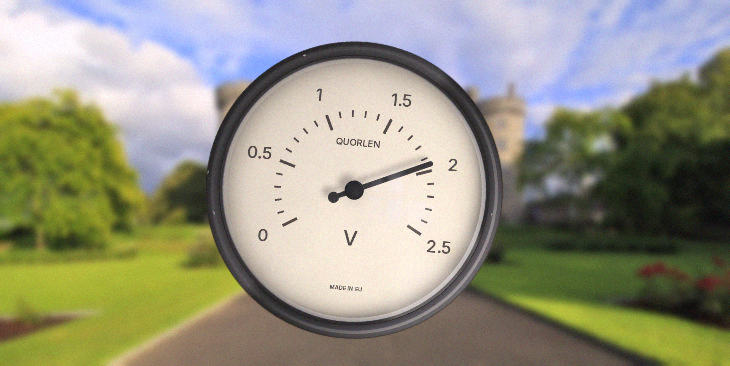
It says 1.95; V
